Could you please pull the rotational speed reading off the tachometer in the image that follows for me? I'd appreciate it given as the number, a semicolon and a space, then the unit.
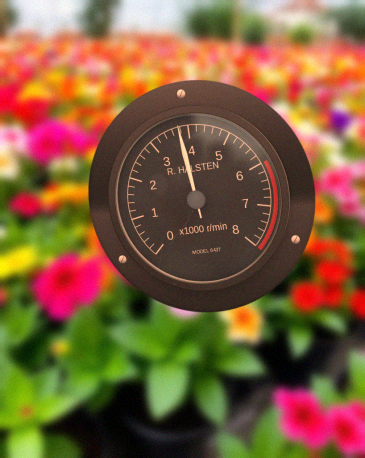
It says 3800; rpm
